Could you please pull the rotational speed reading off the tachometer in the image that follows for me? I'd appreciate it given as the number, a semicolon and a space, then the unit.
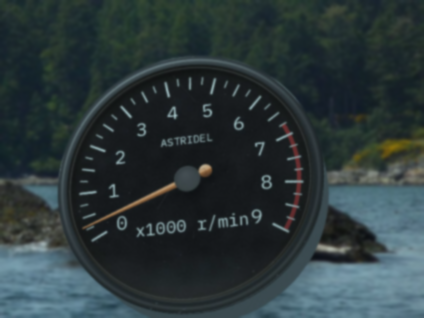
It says 250; rpm
